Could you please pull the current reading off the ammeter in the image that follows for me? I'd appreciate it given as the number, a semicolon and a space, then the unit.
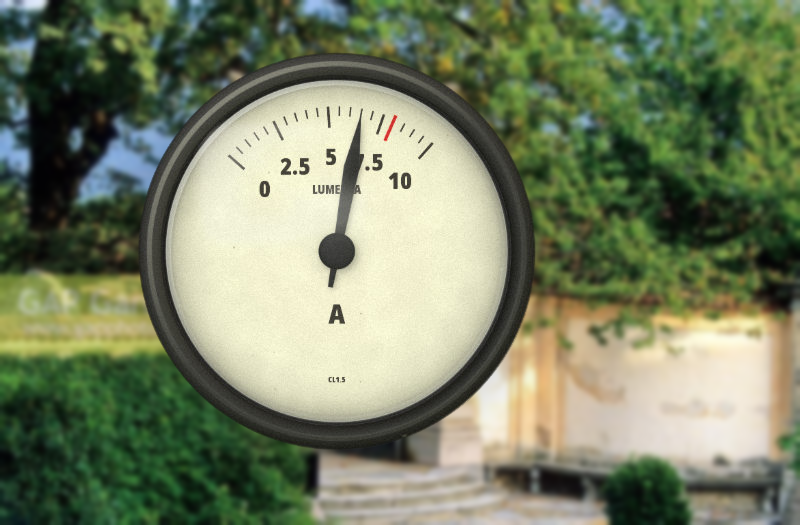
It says 6.5; A
